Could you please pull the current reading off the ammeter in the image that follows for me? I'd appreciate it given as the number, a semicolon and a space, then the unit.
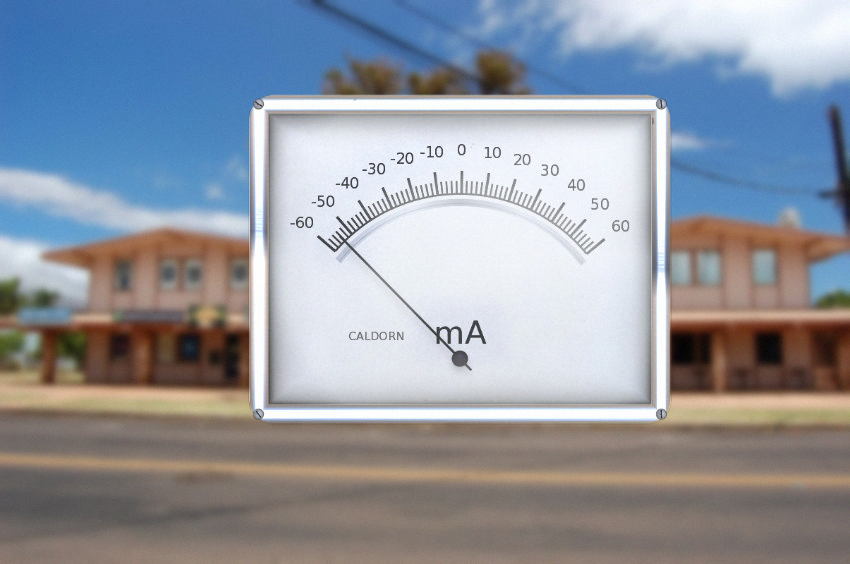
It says -54; mA
